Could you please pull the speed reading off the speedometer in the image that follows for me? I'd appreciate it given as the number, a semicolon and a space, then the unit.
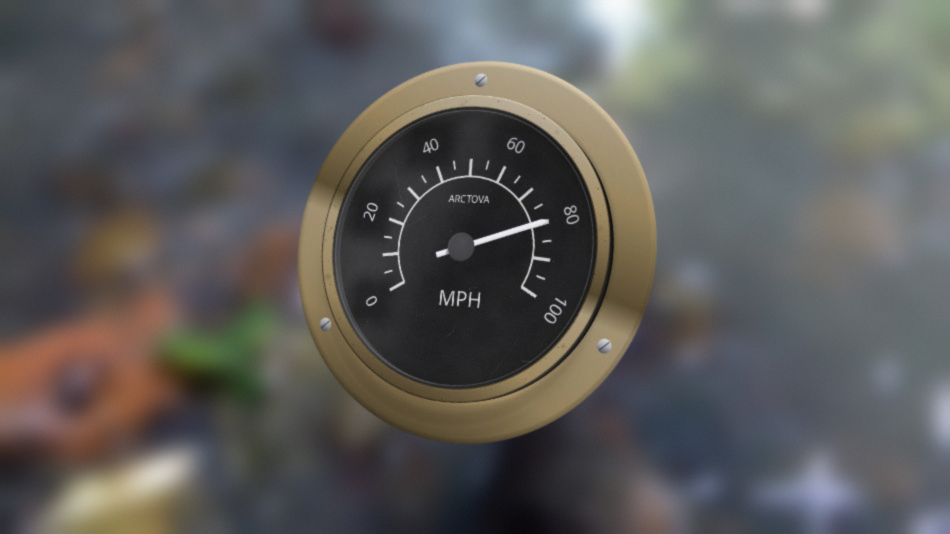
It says 80; mph
